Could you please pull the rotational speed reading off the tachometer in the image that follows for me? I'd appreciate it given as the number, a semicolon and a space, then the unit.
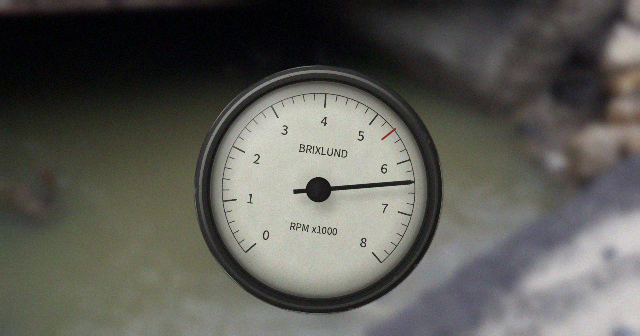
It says 6400; rpm
